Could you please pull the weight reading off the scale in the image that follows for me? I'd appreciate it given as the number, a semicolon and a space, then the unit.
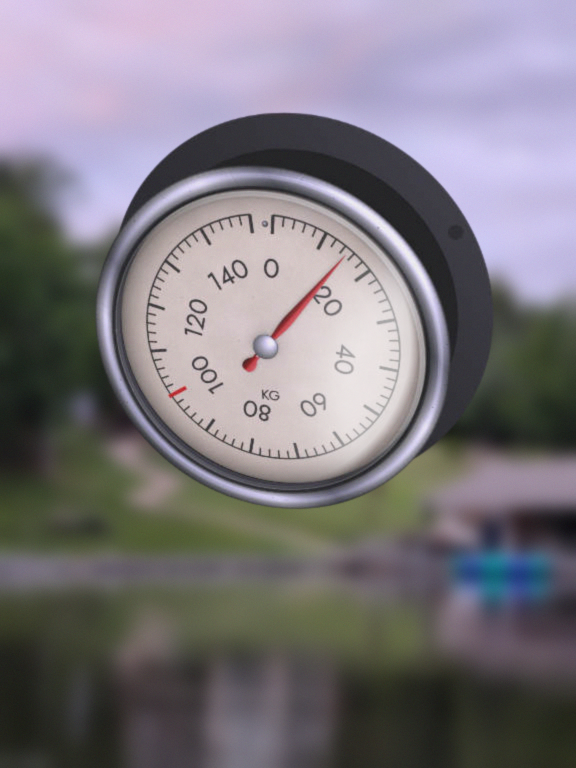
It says 15; kg
